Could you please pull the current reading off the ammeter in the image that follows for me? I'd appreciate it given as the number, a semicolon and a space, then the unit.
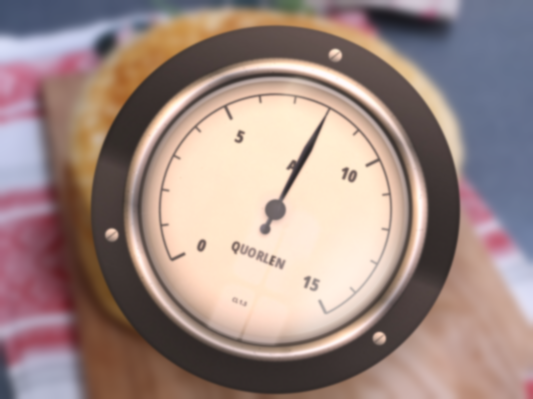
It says 8; A
